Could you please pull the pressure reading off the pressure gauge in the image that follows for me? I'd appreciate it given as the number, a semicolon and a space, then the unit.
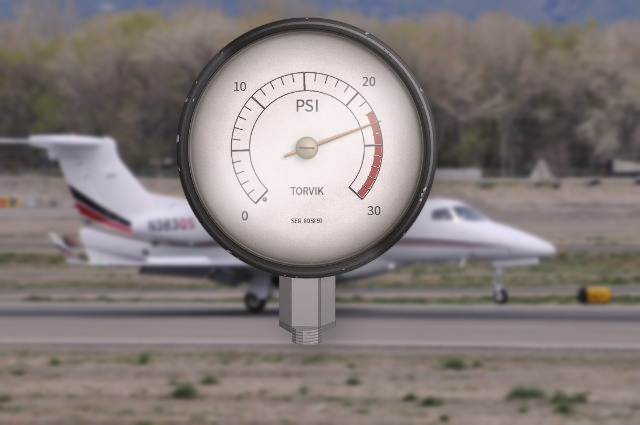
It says 23; psi
